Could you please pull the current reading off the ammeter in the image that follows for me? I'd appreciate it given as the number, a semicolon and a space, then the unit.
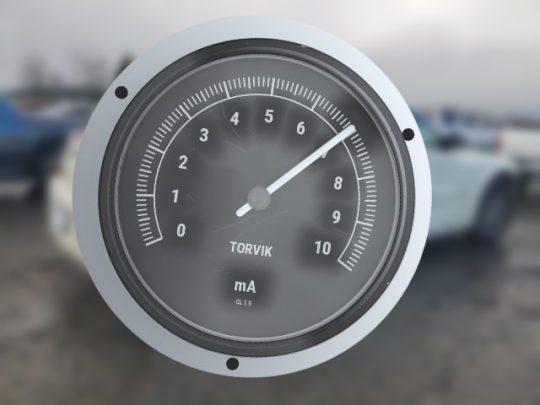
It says 6.9; mA
